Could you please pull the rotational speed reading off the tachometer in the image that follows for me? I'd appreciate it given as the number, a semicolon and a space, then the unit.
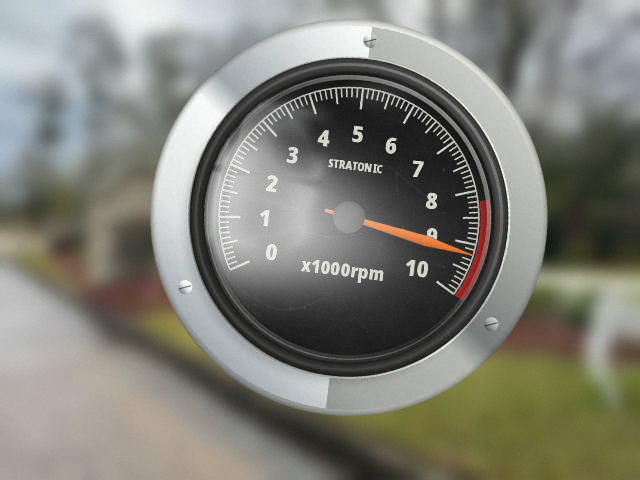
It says 9200; rpm
